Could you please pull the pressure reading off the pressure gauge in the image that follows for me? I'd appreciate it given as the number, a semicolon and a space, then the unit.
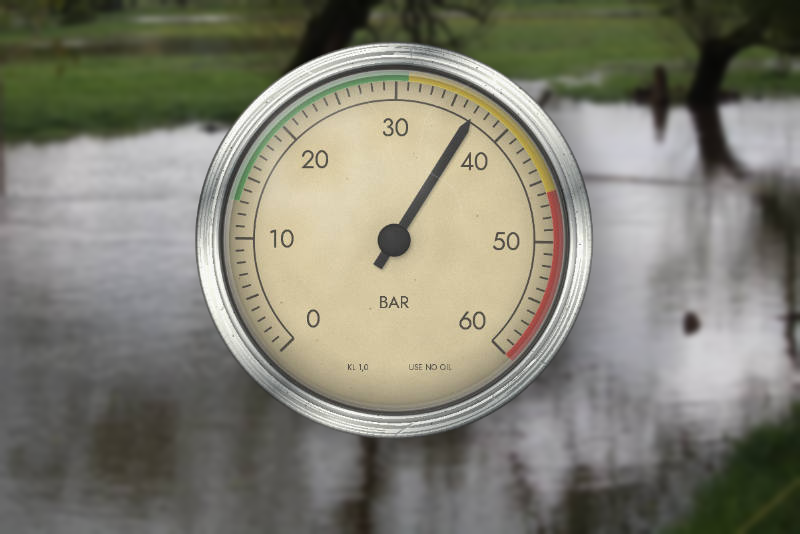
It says 37; bar
